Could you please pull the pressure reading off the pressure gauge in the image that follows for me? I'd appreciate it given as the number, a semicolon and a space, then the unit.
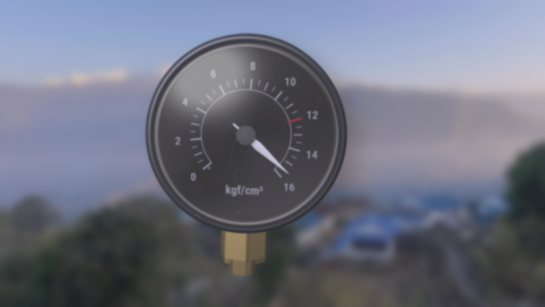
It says 15.5; kg/cm²
